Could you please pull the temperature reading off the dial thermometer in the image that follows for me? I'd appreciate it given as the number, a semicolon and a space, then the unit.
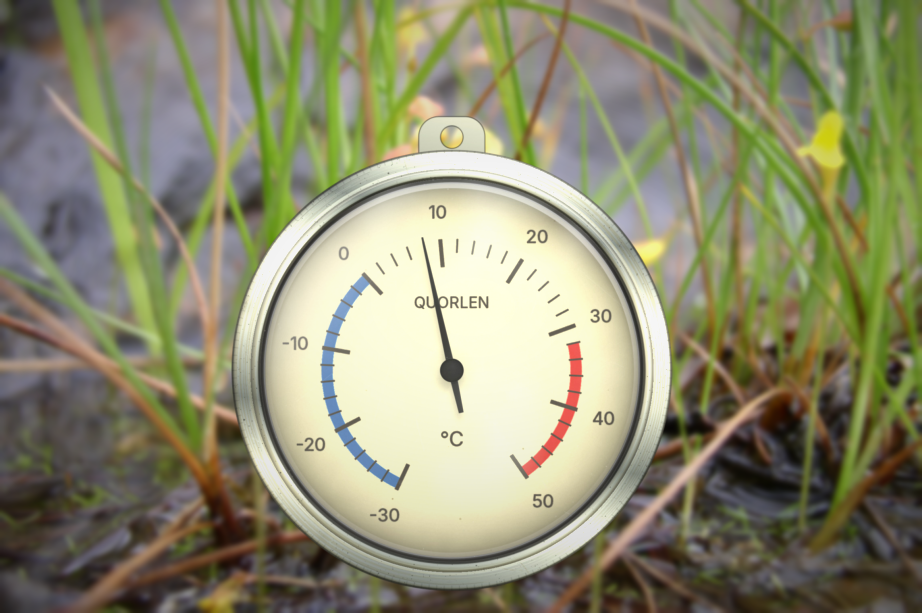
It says 8; °C
